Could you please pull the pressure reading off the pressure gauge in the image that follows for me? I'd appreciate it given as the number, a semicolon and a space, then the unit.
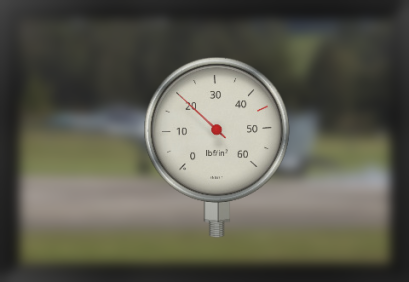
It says 20; psi
